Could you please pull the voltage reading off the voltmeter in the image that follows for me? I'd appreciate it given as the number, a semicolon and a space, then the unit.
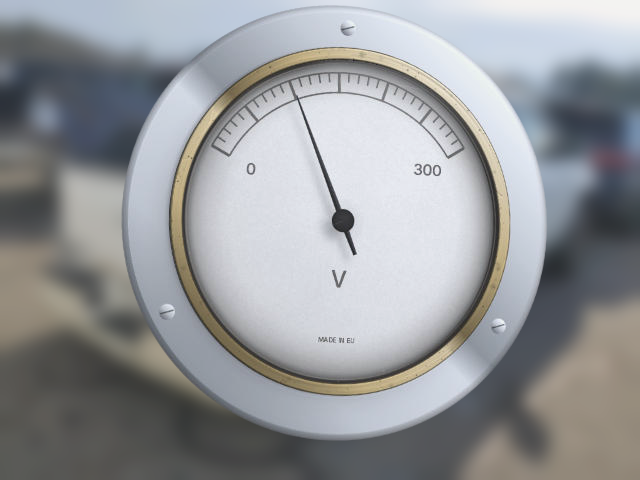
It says 100; V
